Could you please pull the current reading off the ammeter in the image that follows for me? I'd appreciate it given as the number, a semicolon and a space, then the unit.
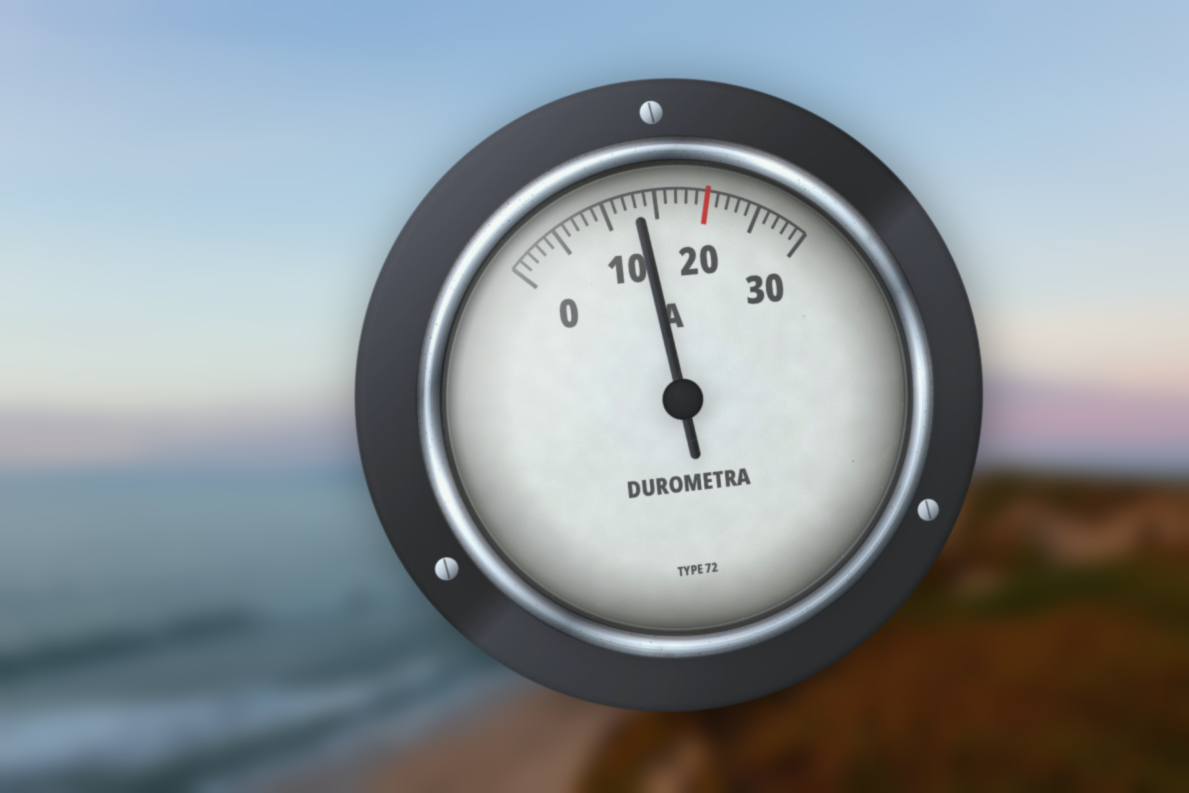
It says 13; A
